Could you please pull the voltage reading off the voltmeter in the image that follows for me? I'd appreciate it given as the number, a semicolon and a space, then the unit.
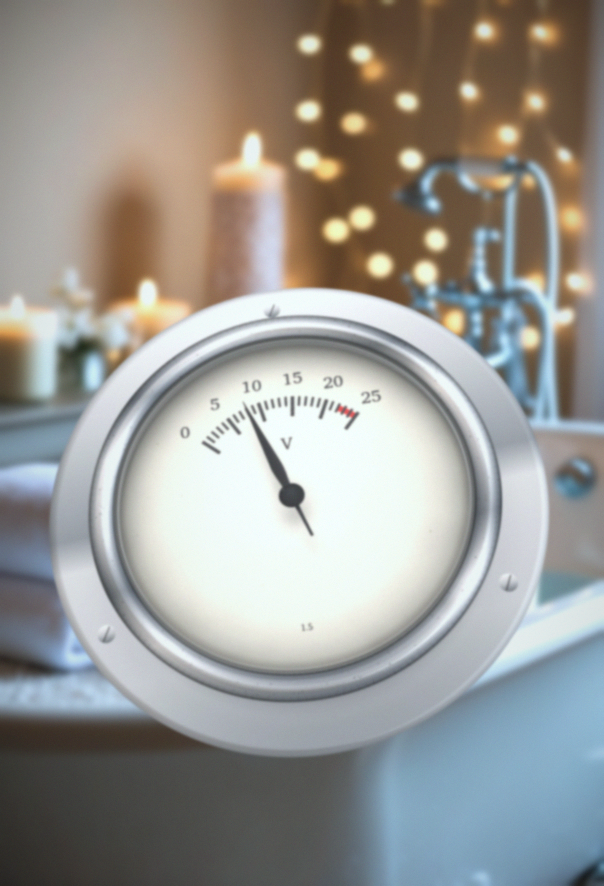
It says 8; V
